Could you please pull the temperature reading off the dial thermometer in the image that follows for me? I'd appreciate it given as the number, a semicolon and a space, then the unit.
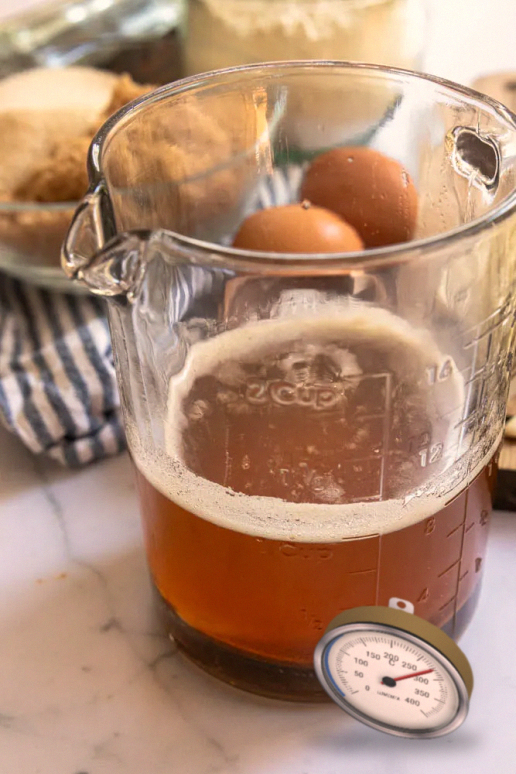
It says 275; °C
